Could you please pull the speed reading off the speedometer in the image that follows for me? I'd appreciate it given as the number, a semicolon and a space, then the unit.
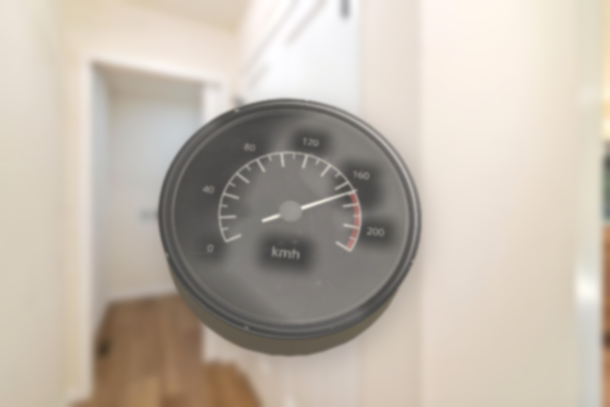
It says 170; km/h
